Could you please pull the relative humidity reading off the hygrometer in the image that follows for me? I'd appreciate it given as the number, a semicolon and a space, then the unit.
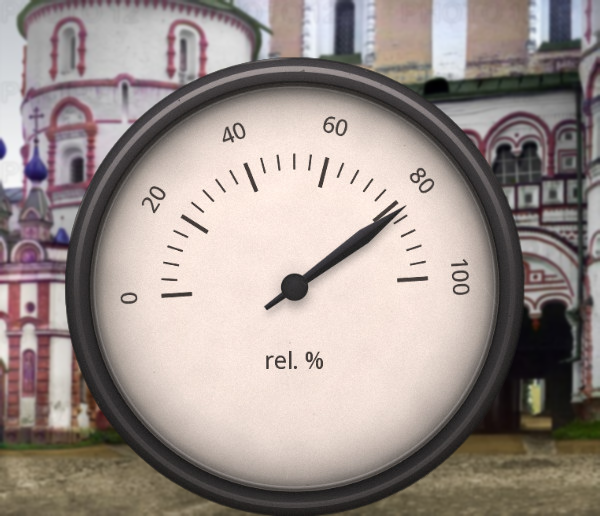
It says 82; %
